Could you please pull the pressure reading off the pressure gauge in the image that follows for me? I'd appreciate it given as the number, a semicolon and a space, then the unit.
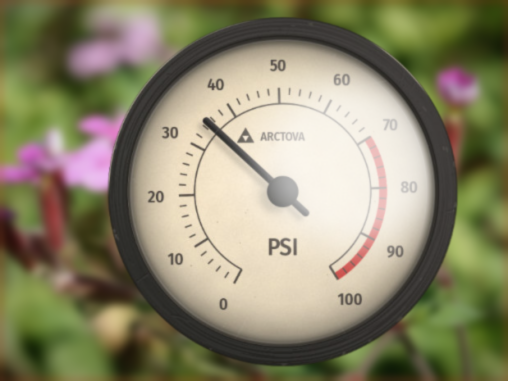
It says 35; psi
